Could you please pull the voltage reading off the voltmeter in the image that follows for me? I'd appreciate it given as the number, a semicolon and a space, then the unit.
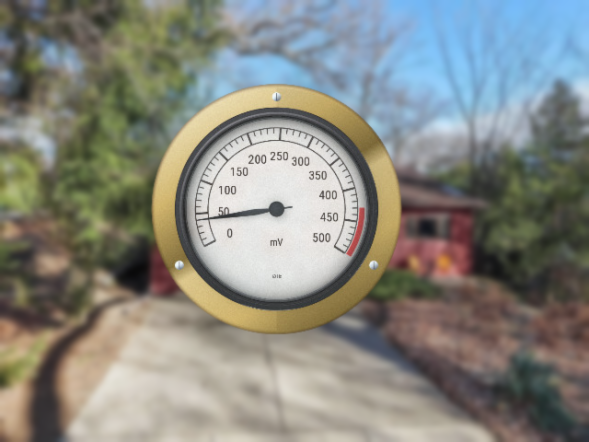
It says 40; mV
